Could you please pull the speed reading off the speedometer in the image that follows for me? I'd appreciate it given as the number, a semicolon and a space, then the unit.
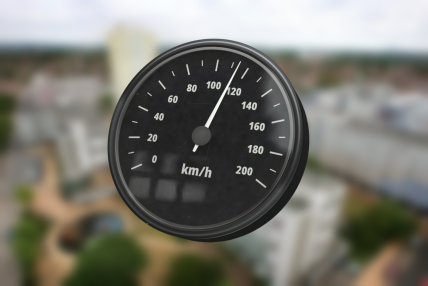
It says 115; km/h
